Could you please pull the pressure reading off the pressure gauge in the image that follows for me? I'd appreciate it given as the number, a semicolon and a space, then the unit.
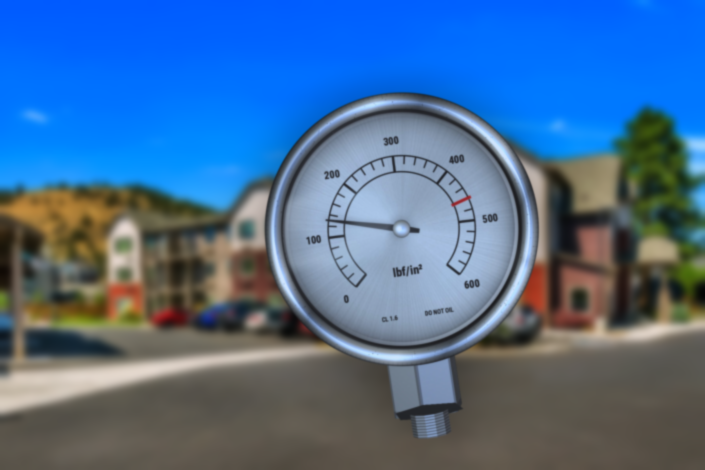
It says 130; psi
